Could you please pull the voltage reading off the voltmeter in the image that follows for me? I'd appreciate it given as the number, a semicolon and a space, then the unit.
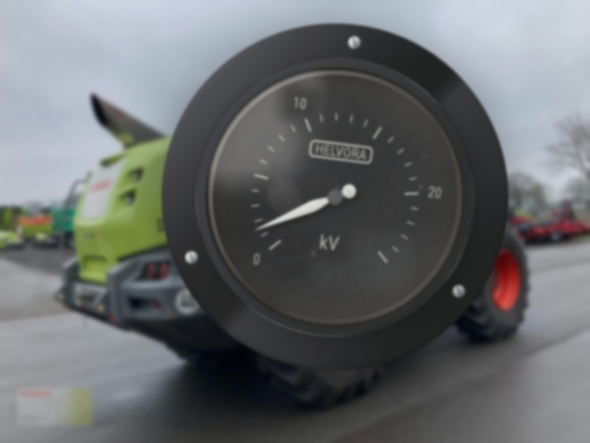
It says 1.5; kV
